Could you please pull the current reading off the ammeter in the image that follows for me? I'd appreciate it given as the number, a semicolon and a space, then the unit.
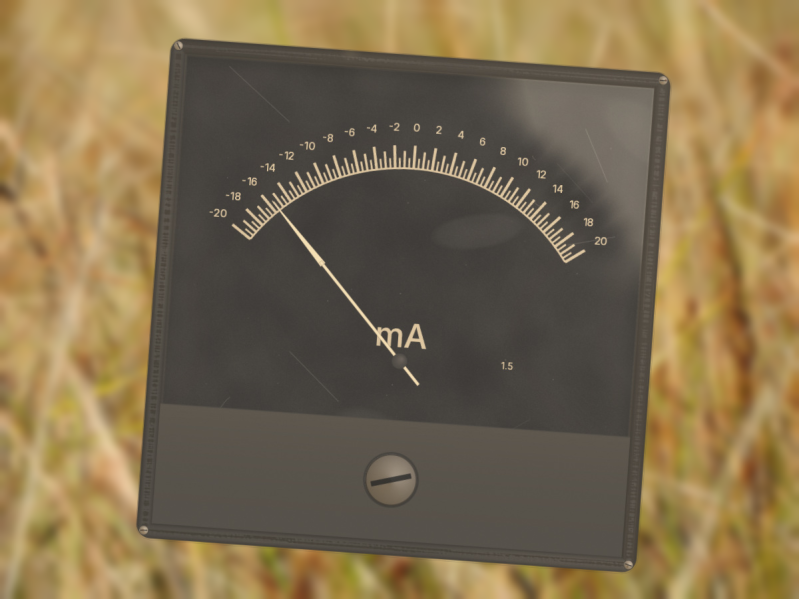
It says -15.5; mA
